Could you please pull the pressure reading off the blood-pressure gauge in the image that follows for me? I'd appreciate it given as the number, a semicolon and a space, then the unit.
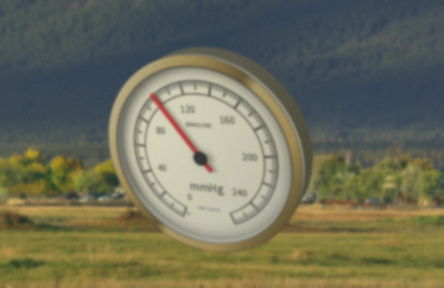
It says 100; mmHg
